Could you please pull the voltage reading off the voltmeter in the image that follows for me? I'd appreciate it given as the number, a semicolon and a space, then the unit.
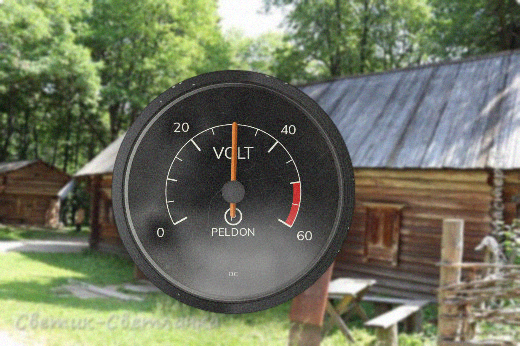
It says 30; V
